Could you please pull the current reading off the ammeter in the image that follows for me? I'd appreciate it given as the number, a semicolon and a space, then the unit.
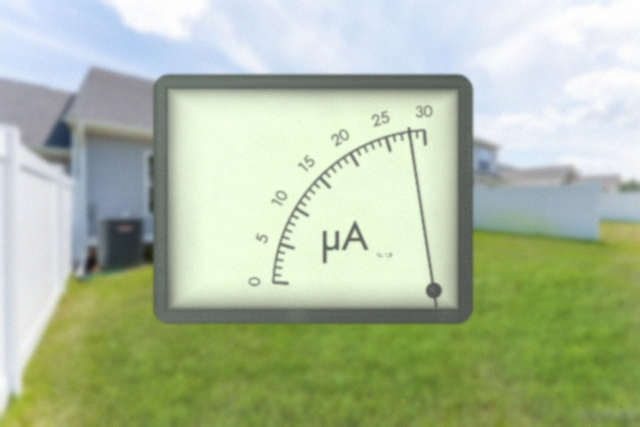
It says 28; µA
